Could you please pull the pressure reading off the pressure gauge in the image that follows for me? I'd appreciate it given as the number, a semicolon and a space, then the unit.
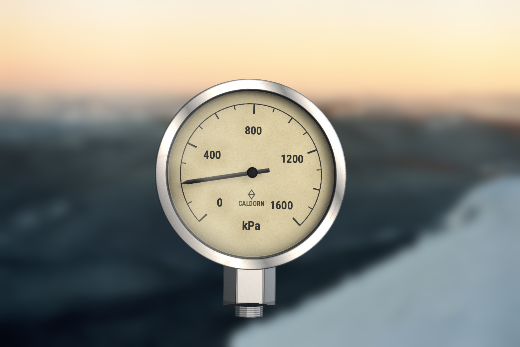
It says 200; kPa
